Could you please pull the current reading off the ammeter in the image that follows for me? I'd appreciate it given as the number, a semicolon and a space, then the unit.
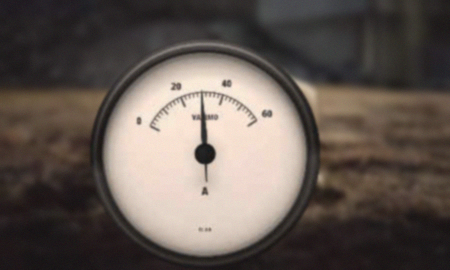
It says 30; A
